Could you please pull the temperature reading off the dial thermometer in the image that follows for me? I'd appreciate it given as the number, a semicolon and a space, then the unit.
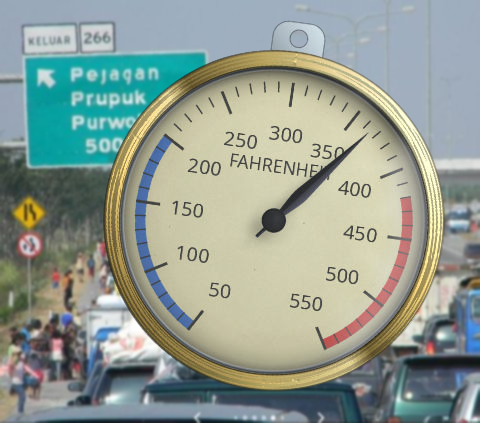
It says 365; °F
